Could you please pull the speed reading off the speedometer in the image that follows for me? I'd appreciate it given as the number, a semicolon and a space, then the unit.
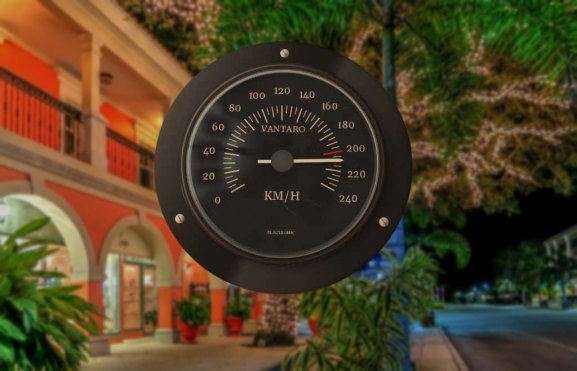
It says 210; km/h
